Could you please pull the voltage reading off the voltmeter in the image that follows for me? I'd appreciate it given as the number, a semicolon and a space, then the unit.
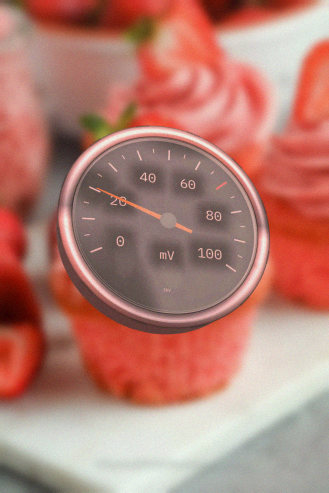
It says 20; mV
